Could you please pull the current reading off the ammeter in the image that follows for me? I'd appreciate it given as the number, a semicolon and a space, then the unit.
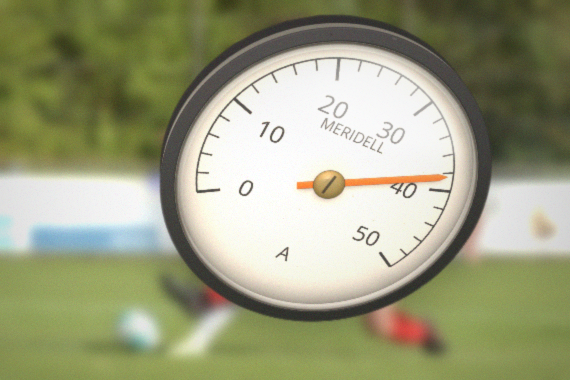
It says 38; A
